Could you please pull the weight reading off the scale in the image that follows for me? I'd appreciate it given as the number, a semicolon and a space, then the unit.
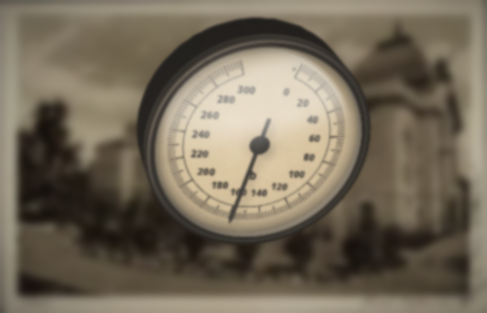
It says 160; lb
